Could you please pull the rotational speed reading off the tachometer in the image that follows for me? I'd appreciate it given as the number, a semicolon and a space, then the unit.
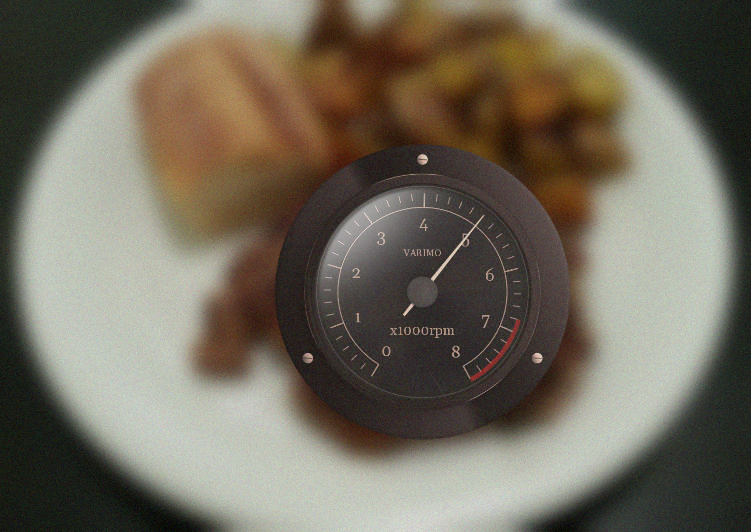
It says 5000; rpm
